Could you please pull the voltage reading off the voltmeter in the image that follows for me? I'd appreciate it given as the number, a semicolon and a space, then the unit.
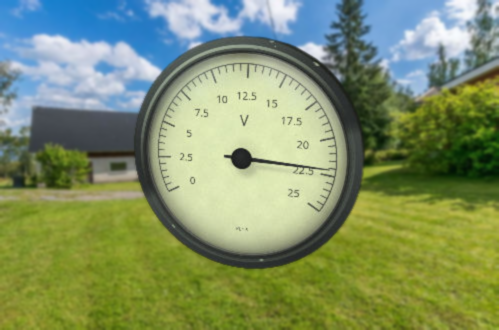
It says 22; V
